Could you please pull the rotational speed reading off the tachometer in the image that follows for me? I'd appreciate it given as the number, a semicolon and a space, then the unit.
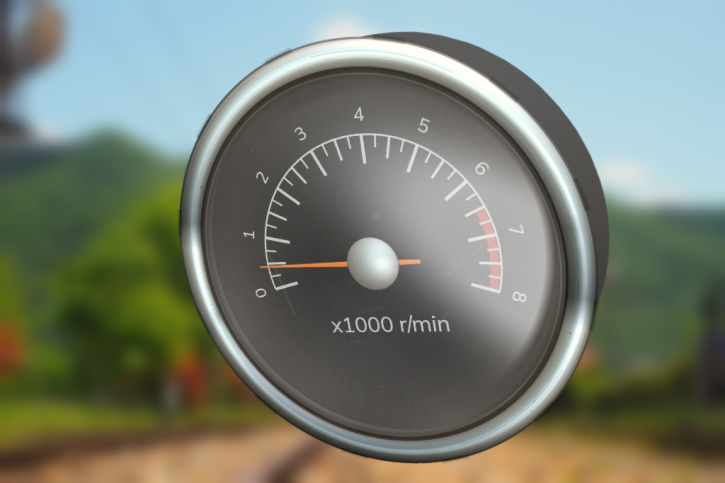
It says 500; rpm
